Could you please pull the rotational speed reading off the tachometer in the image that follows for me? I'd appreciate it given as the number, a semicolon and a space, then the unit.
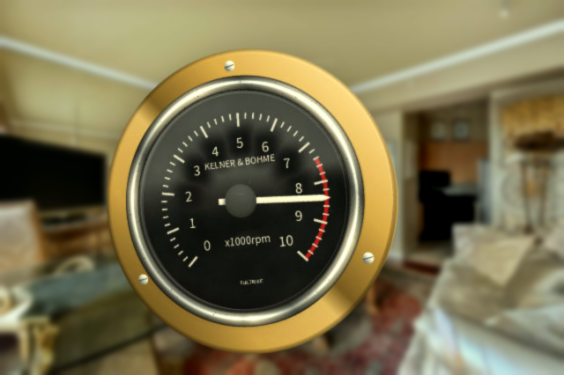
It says 8400; rpm
